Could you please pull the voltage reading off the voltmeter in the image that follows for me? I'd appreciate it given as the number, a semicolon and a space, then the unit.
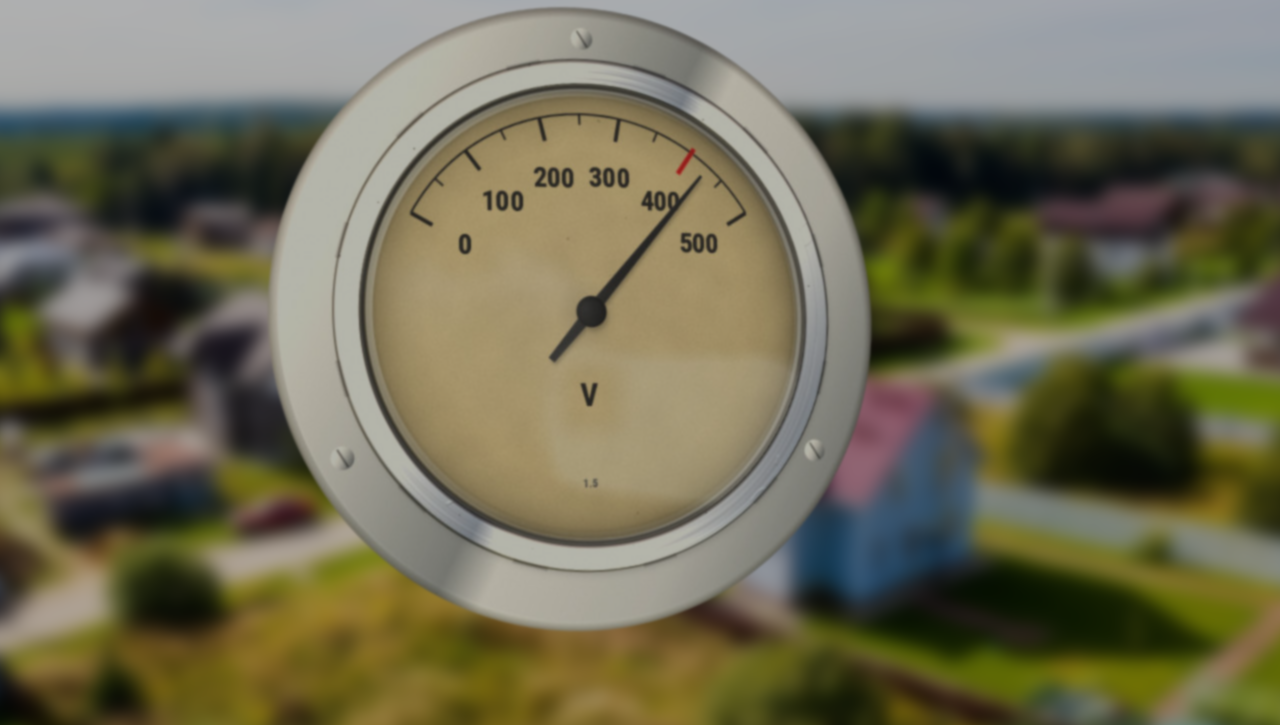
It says 425; V
